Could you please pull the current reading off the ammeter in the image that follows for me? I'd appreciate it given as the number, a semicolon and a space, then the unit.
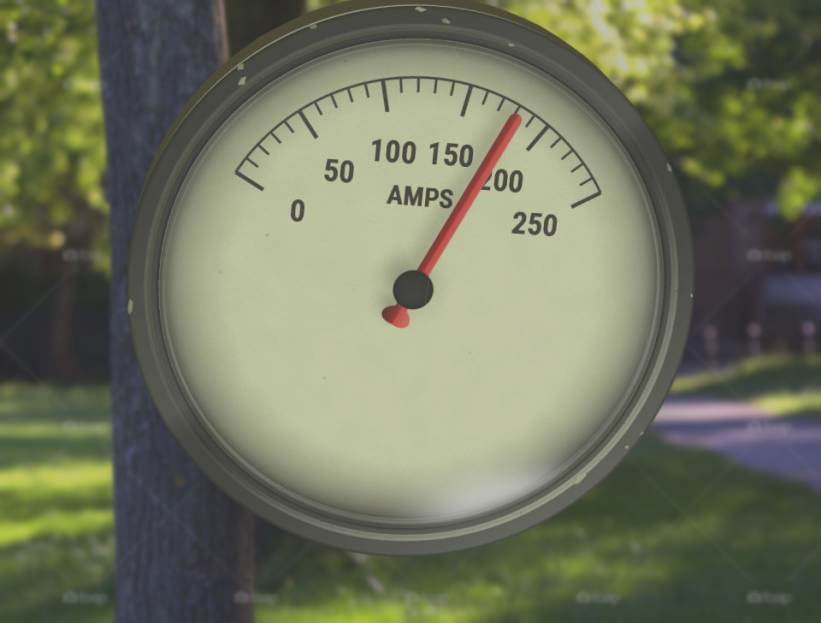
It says 180; A
